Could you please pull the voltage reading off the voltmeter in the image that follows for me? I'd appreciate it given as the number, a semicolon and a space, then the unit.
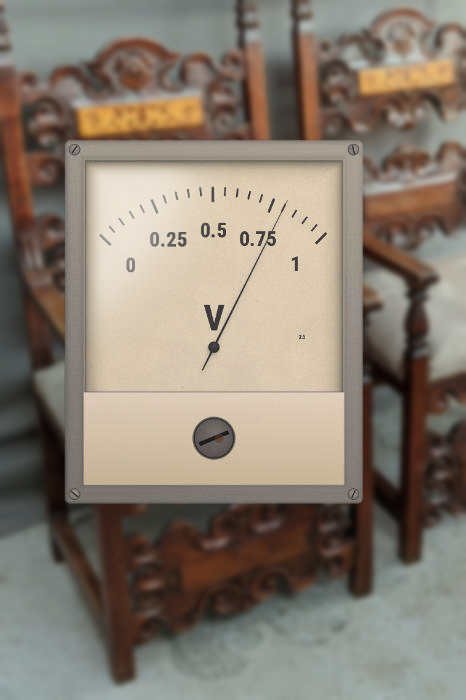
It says 0.8; V
